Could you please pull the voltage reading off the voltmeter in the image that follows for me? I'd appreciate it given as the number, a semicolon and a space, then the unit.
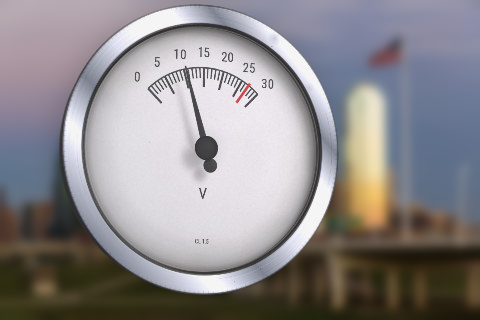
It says 10; V
